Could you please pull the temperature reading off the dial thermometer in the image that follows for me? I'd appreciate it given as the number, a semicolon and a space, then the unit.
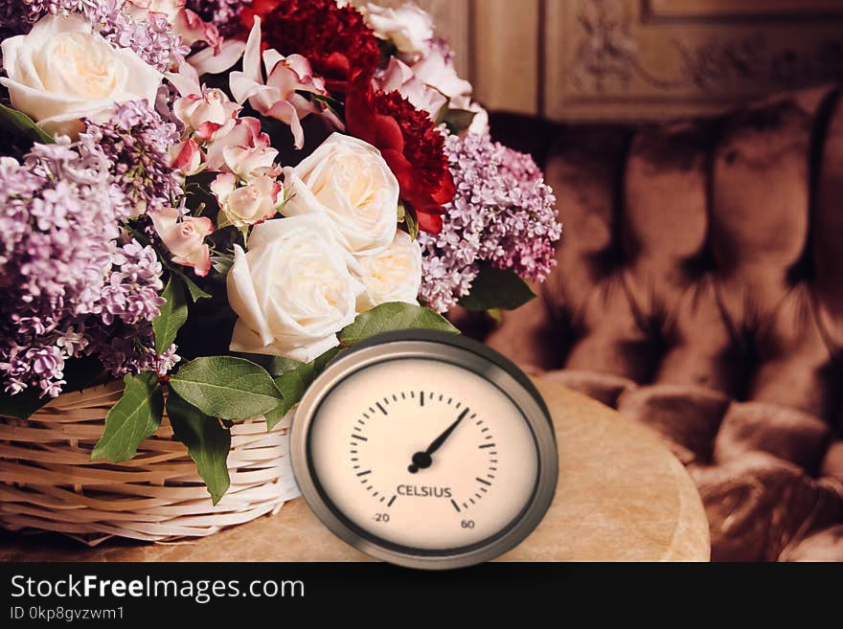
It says 30; °C
